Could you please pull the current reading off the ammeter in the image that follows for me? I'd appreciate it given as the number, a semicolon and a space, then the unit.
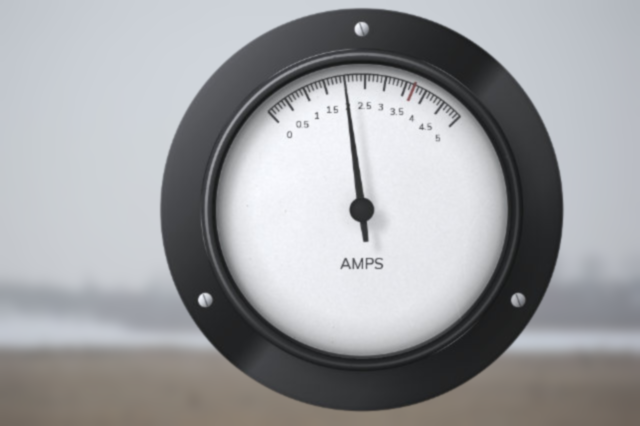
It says 2; A
